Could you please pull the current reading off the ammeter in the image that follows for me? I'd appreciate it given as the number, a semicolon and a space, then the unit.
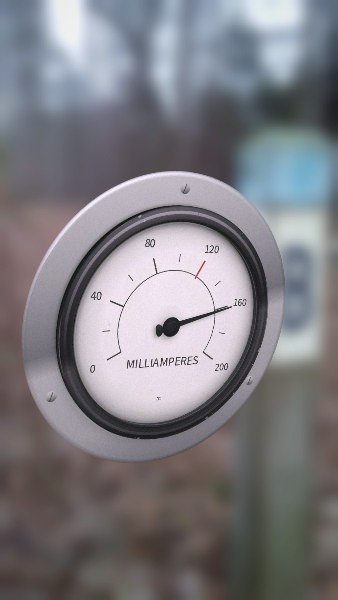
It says 160; mA
